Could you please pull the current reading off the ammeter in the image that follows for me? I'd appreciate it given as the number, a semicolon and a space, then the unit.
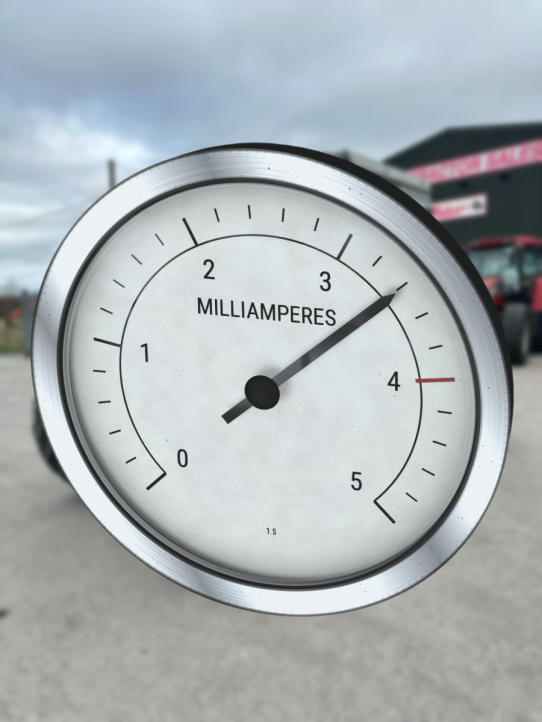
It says 3.4; mA
